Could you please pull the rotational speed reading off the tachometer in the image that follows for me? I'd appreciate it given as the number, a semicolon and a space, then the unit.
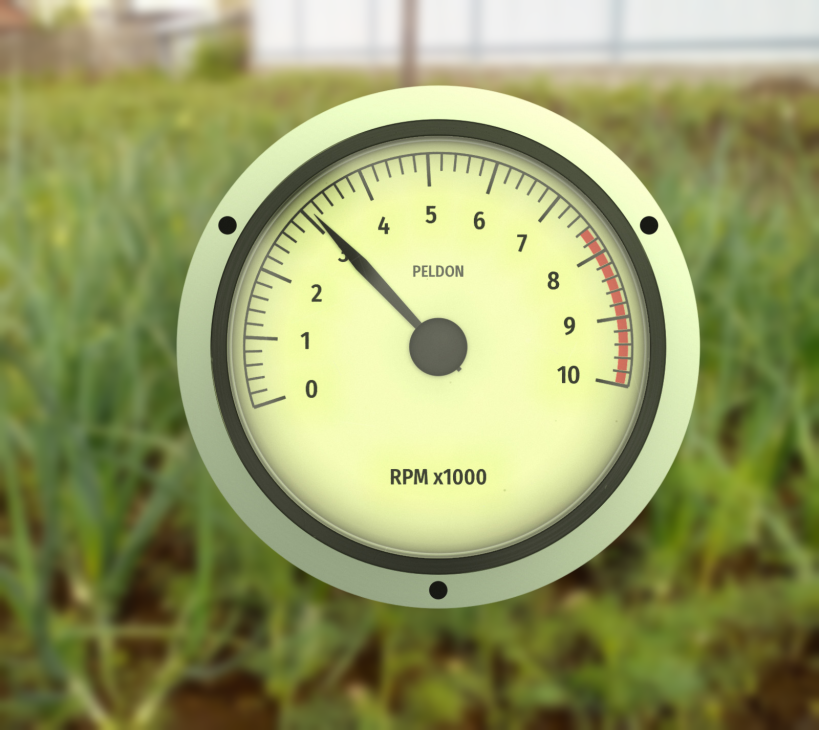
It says 3100; rpm
